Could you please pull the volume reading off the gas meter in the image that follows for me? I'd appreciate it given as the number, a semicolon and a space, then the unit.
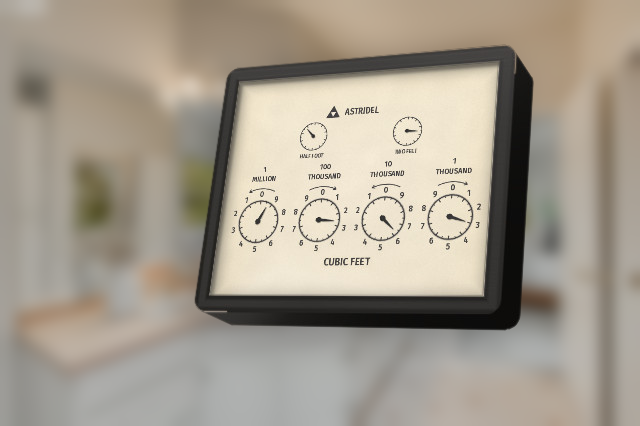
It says 926300; ft³
